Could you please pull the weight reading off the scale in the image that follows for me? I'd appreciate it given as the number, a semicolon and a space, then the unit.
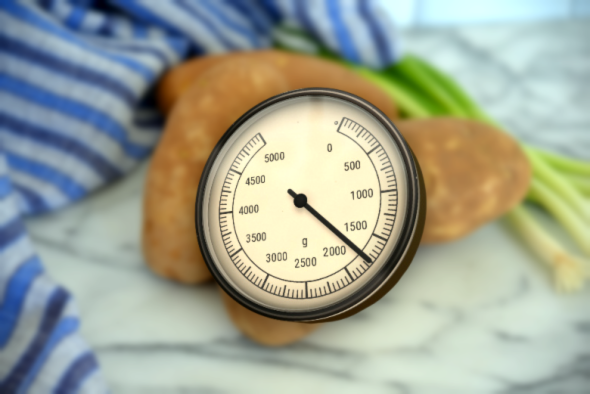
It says 1750; g
